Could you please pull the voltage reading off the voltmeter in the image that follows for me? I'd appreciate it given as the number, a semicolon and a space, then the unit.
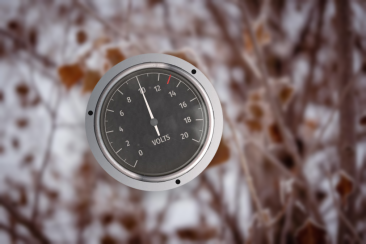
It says 10; V
